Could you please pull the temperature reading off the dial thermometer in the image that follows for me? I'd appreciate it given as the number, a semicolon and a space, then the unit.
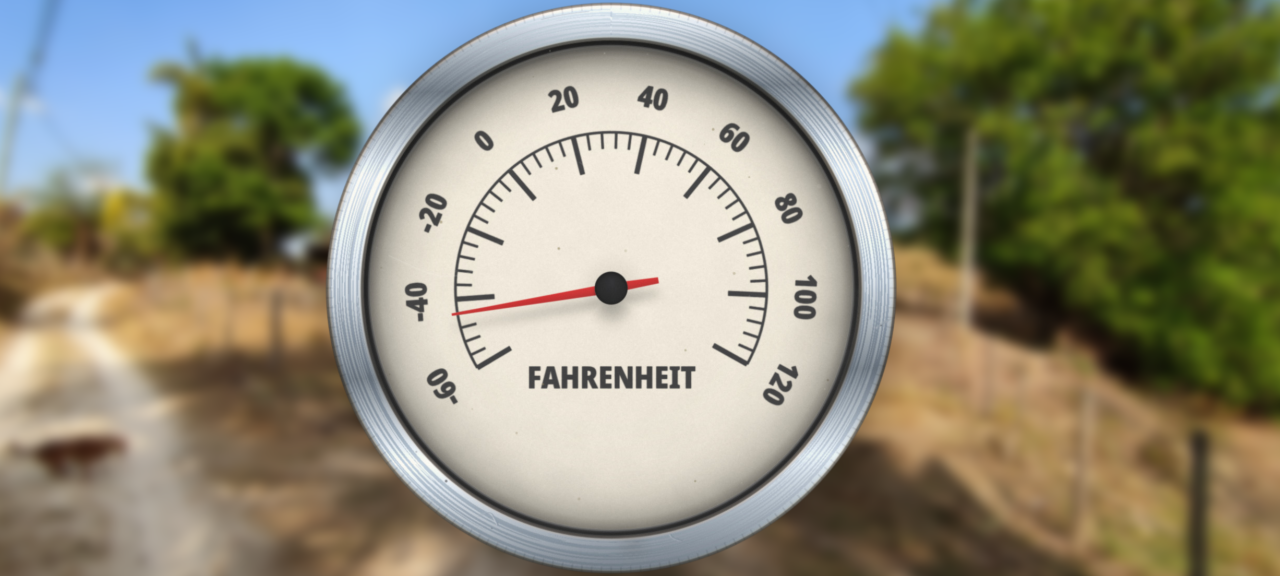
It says -44; °F
